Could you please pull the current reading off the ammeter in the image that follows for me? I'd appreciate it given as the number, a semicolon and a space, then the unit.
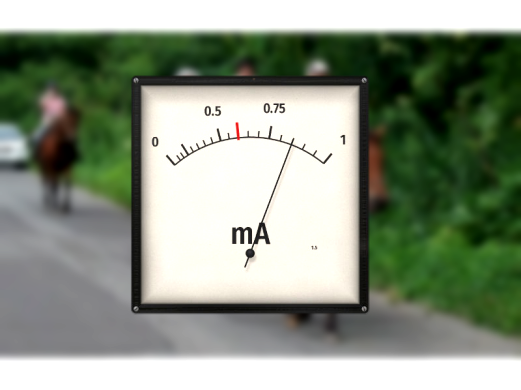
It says 0.85; mA
